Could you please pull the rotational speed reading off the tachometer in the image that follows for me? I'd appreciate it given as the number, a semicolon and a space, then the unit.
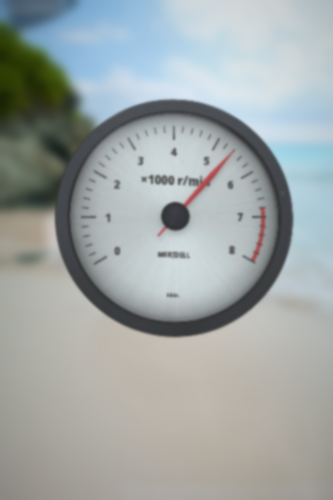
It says 5400; rpm
